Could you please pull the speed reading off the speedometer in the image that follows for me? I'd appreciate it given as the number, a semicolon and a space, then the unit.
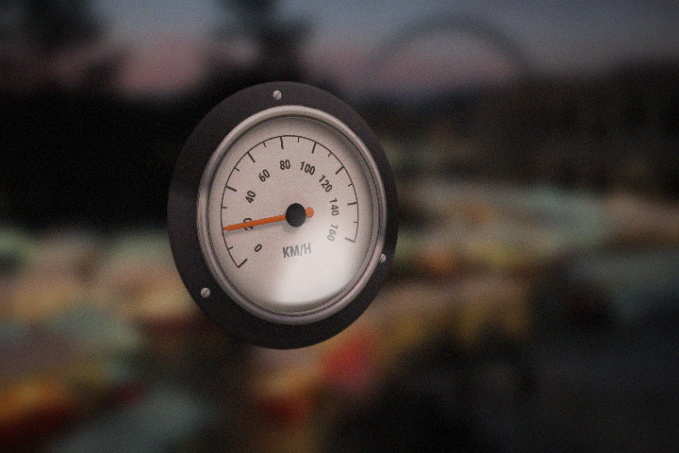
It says 20; km/h
